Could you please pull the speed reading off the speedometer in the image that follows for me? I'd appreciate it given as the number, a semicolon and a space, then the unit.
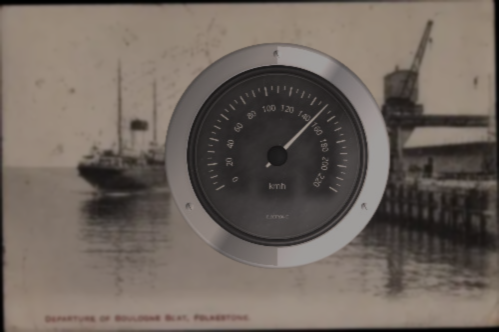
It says 150; km/h
